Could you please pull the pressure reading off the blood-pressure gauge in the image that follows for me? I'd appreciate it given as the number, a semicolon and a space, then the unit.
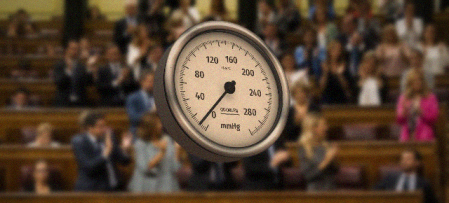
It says 10; mmHg
